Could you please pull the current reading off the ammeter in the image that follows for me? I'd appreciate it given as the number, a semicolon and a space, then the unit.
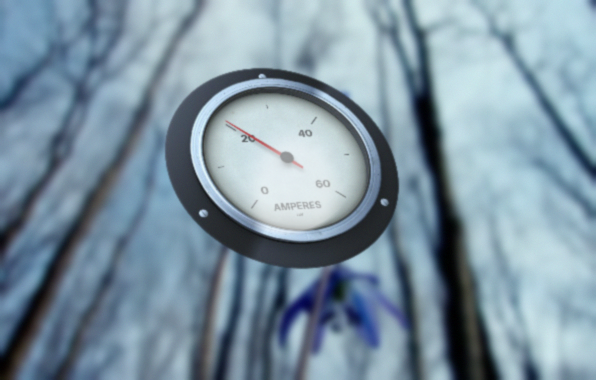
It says 20; A
